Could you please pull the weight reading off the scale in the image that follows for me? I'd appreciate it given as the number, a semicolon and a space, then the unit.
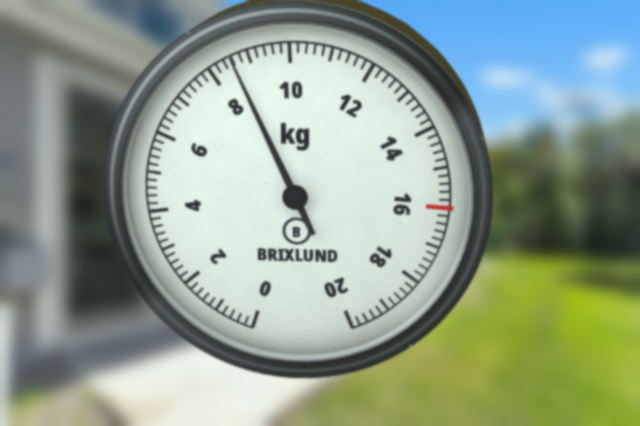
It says 8.6; kg
